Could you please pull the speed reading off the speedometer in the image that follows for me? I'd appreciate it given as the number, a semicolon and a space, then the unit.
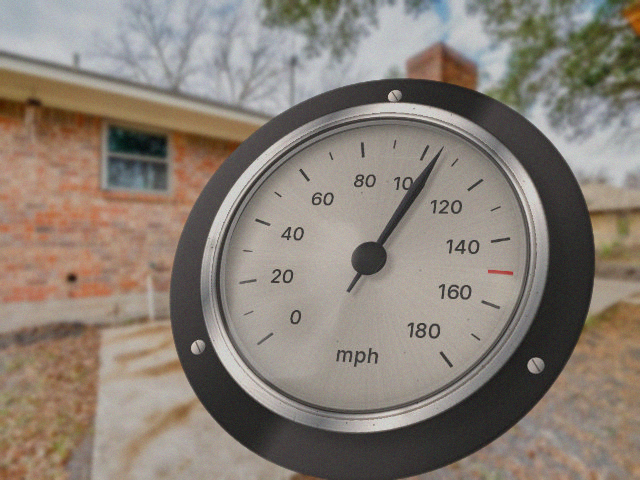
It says 105; mph
